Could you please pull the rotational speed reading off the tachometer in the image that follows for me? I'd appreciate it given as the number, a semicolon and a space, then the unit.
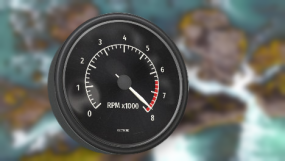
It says 7800; rpm
